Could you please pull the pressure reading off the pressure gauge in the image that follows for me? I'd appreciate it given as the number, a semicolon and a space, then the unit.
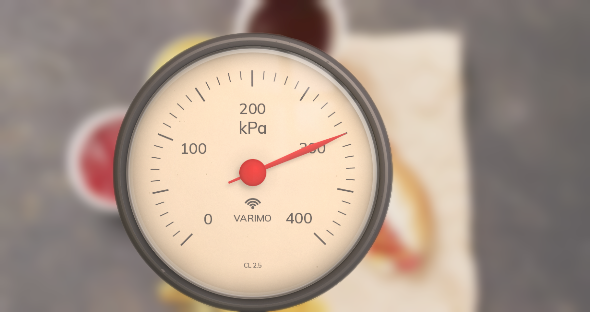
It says 300; kPa
